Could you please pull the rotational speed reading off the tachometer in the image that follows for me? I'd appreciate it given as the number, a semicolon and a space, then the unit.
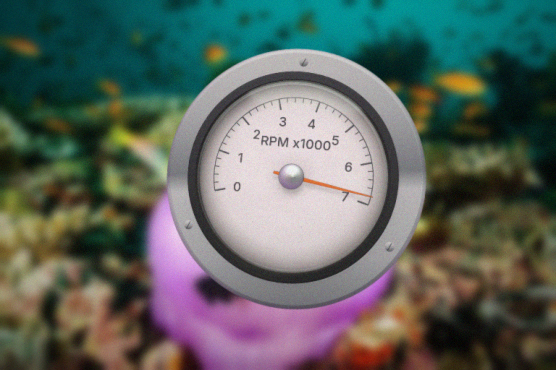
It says 6800; rpm
